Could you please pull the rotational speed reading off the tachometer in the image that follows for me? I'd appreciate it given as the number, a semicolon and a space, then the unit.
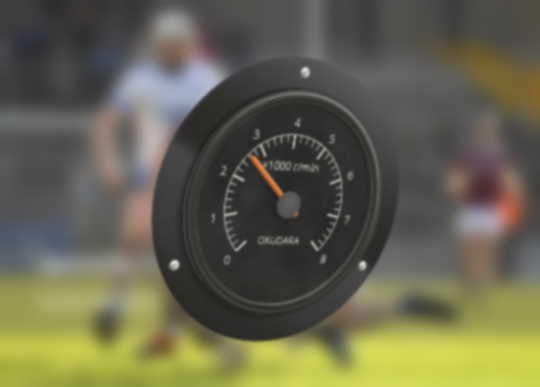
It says 2600; rpm
